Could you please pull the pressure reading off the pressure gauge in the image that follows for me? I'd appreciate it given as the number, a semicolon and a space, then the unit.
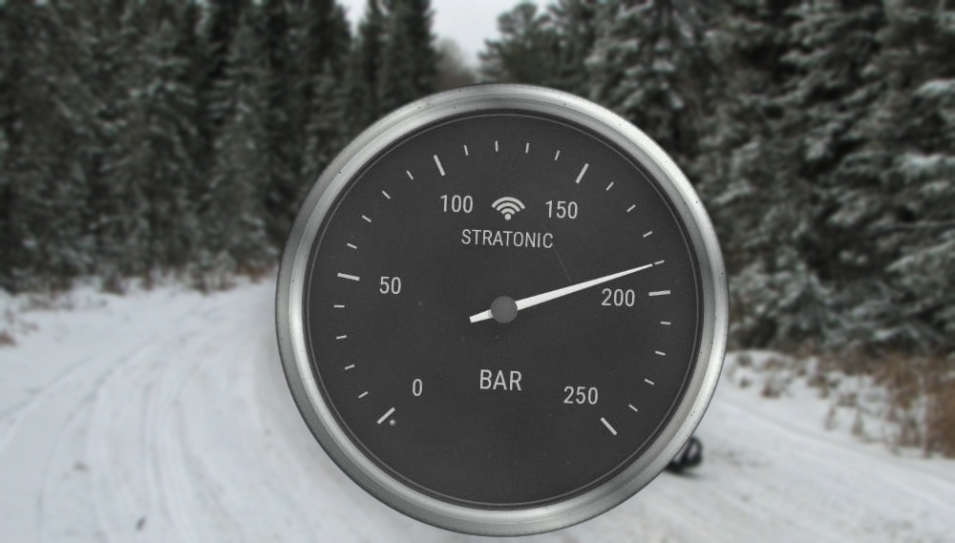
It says 190; bar
